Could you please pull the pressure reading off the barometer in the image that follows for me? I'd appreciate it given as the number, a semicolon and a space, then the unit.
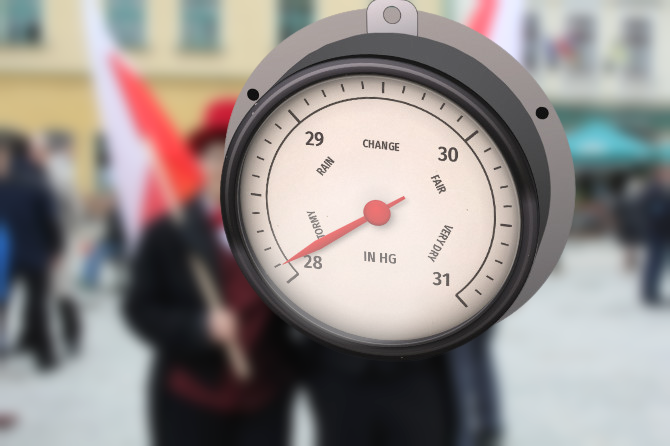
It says 28.1; inHg
